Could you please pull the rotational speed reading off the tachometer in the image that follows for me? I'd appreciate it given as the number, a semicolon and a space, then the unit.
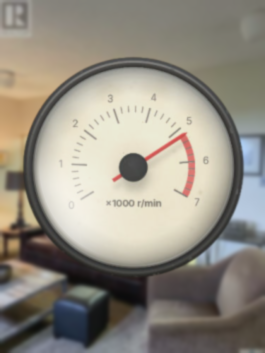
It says 5200; rpm
